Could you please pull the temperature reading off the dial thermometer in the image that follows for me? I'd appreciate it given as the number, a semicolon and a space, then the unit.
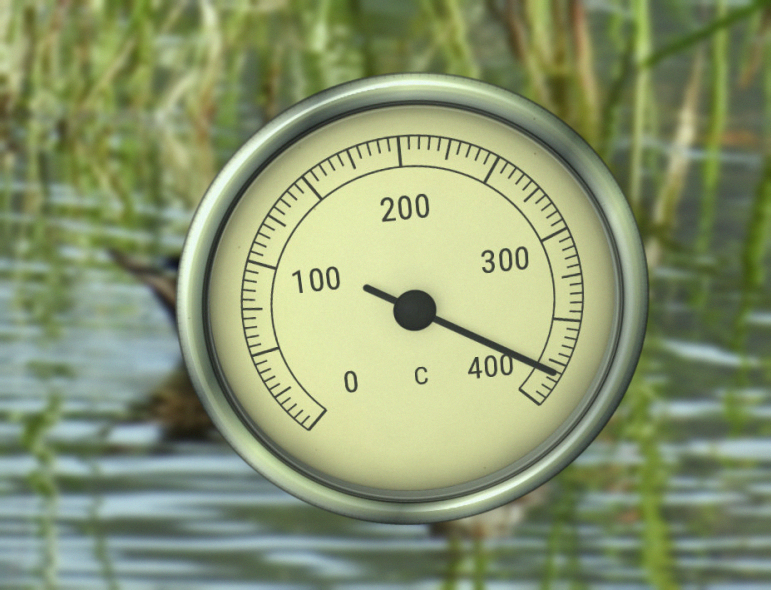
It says 380; °C
